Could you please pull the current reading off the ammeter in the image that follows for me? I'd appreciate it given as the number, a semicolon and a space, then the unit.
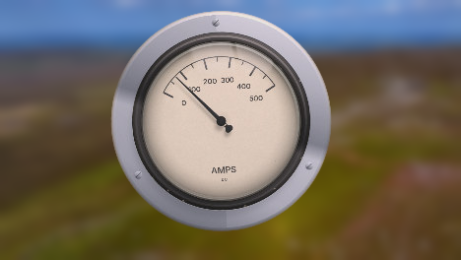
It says 75; A
